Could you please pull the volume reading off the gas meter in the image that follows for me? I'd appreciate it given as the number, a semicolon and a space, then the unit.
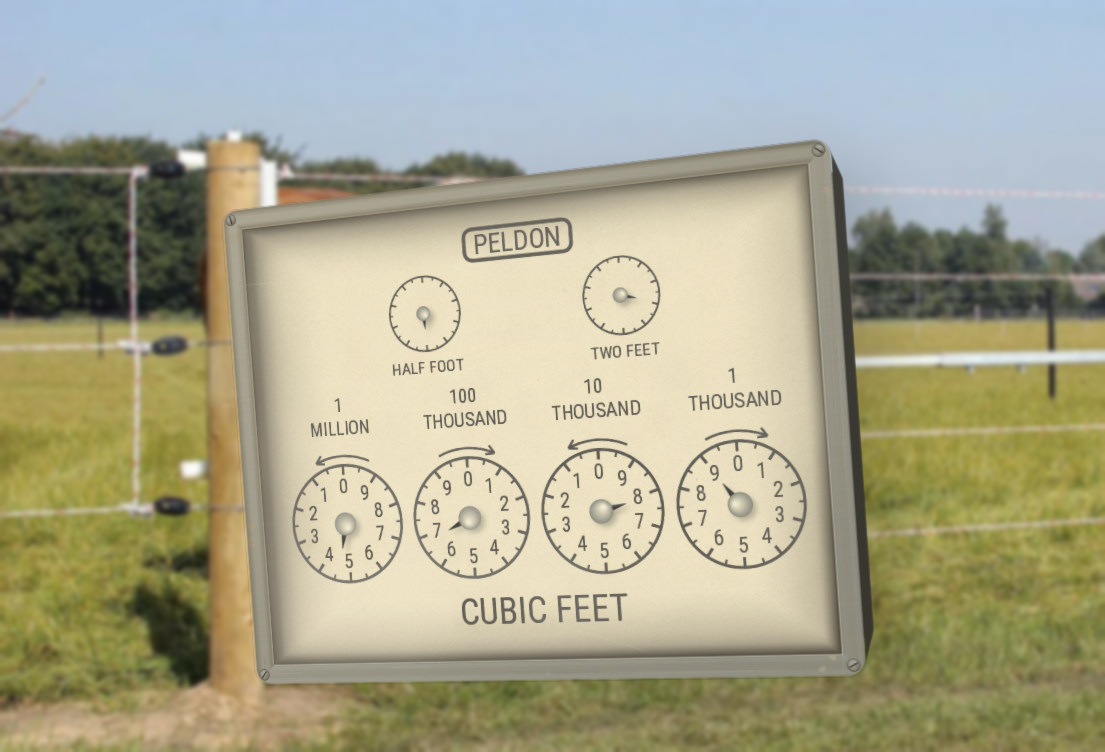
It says 467900; ft³
